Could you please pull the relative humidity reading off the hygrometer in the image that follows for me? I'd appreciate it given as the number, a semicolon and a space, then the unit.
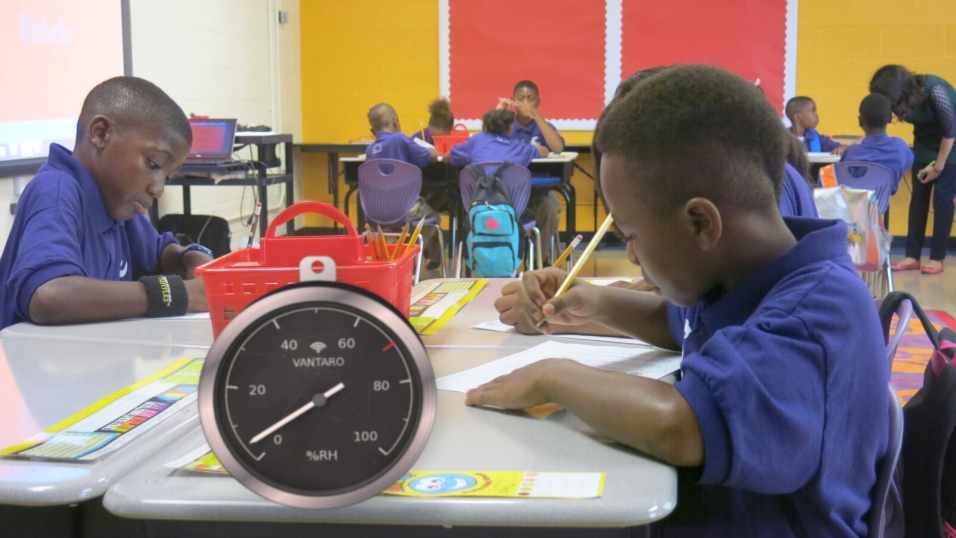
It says 5; %
